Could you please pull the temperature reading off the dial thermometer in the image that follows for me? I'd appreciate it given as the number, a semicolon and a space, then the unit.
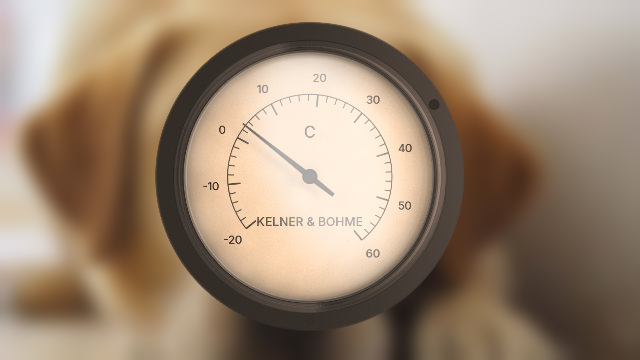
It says 3; °C
